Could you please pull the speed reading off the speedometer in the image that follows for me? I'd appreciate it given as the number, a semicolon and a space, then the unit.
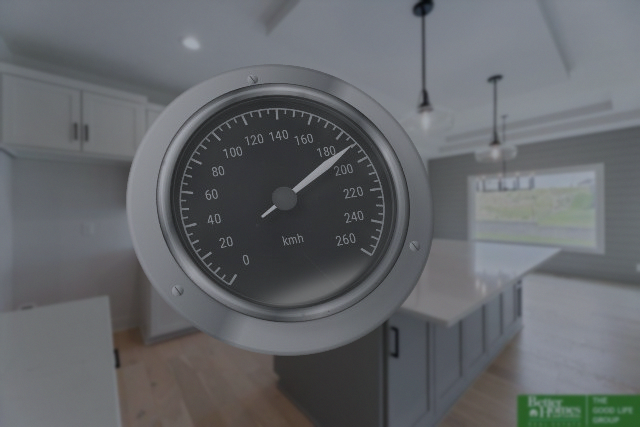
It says 190; km/h
